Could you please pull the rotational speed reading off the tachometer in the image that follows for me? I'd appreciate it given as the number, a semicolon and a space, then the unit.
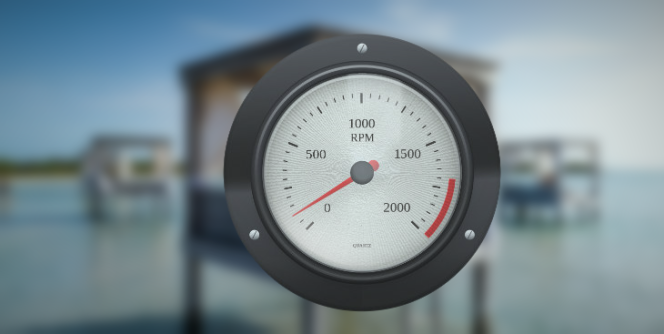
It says 100; rpm
